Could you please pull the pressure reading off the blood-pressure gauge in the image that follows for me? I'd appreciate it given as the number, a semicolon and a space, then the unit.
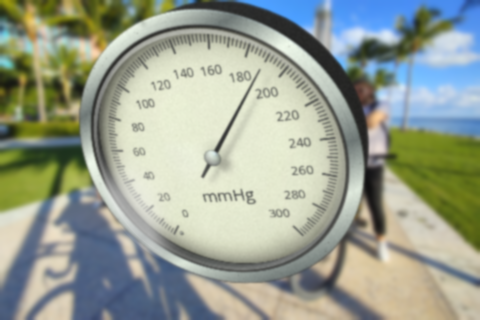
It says 190; mmHg
